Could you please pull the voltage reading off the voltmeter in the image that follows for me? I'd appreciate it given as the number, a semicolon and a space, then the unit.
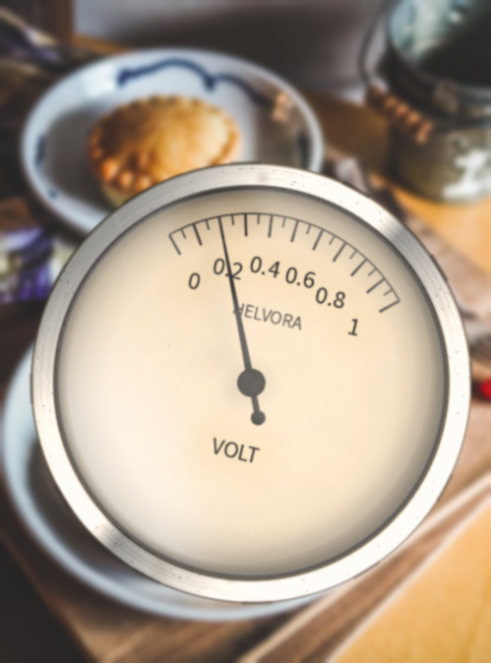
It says 0.2; V
